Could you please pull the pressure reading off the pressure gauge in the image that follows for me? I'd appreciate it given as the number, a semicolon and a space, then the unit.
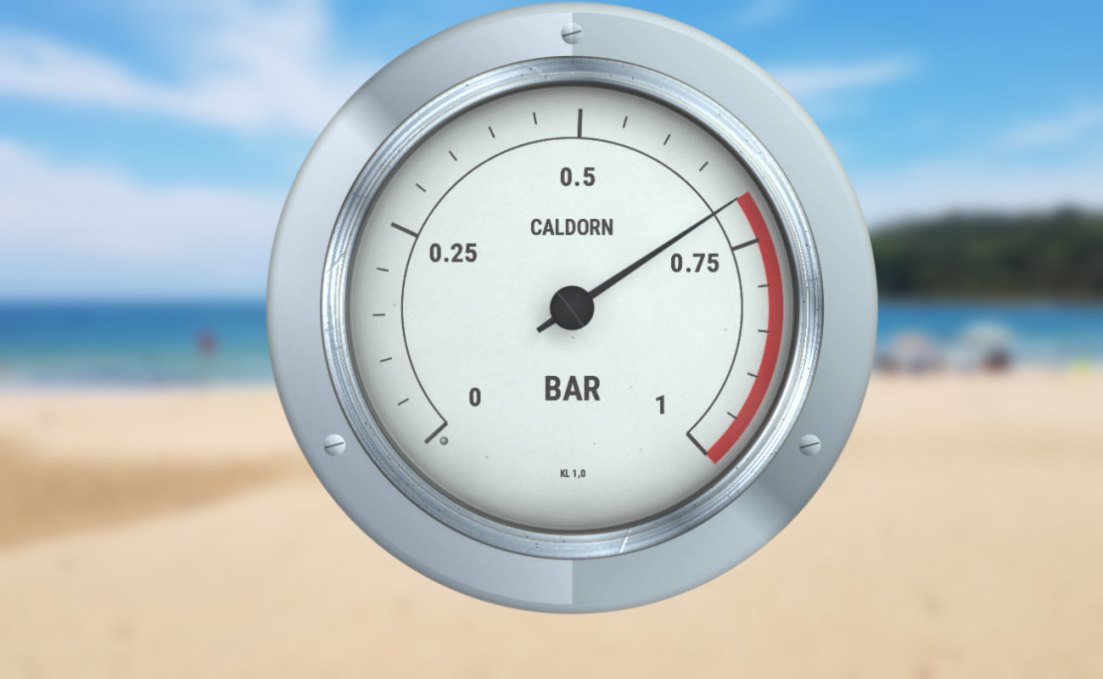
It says 0.7; bar
